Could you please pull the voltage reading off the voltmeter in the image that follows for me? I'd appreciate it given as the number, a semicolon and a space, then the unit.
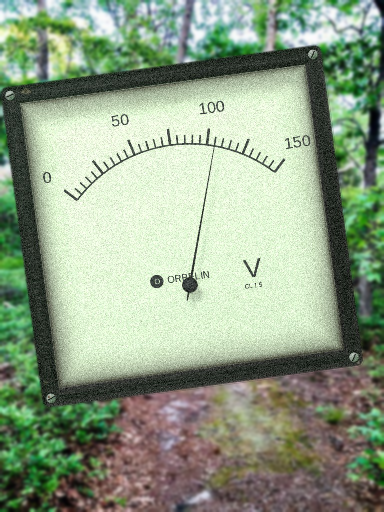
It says 105; V
